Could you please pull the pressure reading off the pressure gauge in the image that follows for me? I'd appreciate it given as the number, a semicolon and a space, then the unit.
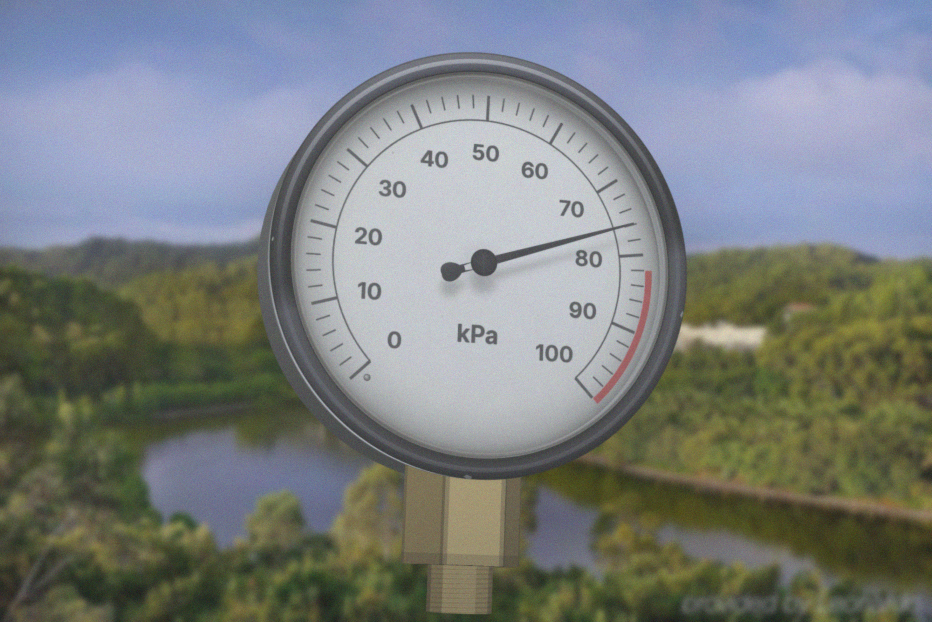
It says 76; kPa
